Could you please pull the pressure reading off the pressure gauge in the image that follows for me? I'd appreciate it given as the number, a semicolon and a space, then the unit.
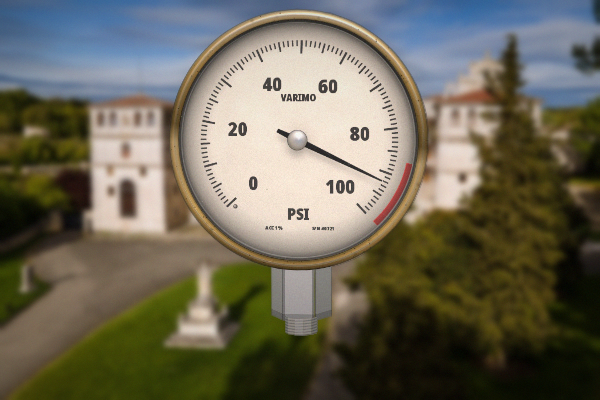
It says 92; psi
